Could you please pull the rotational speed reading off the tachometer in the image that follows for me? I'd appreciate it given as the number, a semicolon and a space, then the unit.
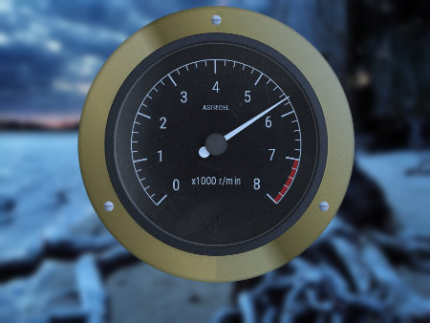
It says 5700; rpm
